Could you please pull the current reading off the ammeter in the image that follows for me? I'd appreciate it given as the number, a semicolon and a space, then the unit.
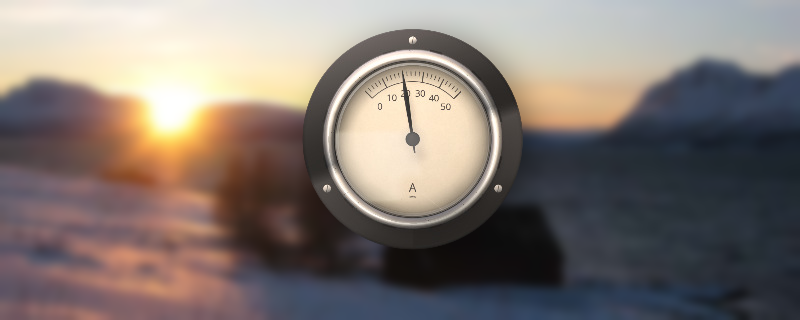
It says 20; A
